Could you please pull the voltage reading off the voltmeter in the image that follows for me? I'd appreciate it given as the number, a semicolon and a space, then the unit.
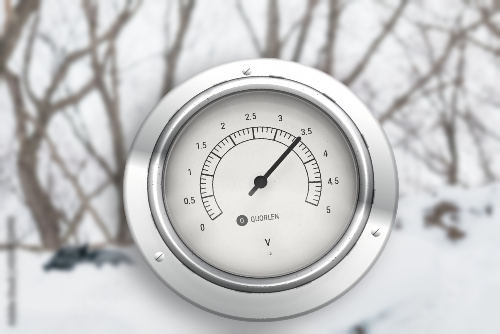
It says 3.5; V
